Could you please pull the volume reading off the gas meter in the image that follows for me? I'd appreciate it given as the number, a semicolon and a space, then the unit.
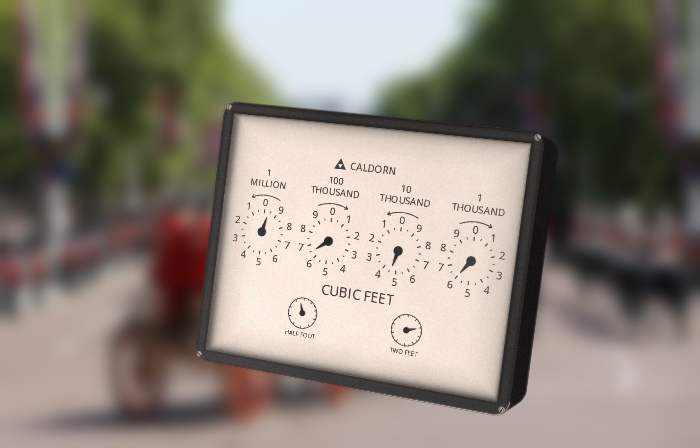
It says 964600; ft³
